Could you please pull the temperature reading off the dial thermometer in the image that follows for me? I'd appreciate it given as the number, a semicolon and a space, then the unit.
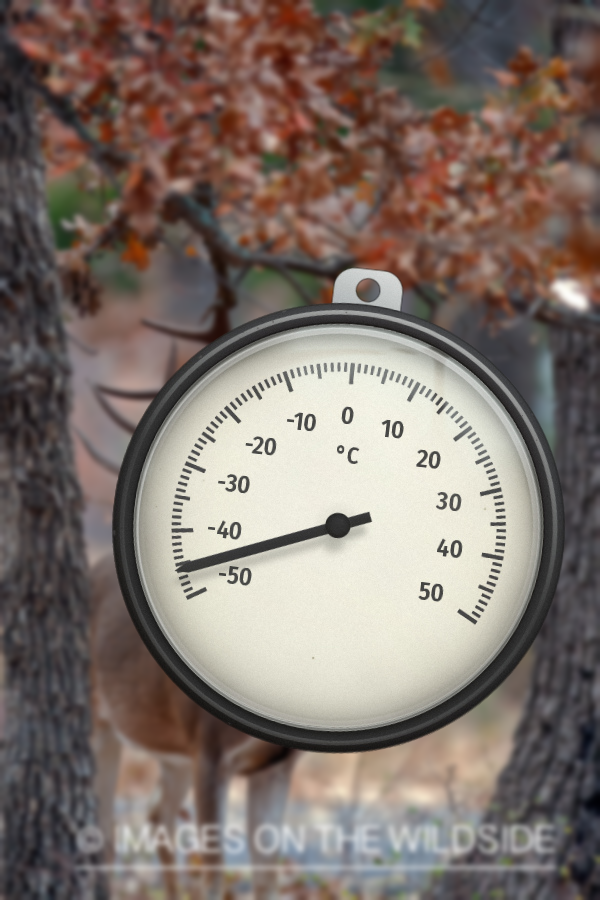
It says -46; °C
